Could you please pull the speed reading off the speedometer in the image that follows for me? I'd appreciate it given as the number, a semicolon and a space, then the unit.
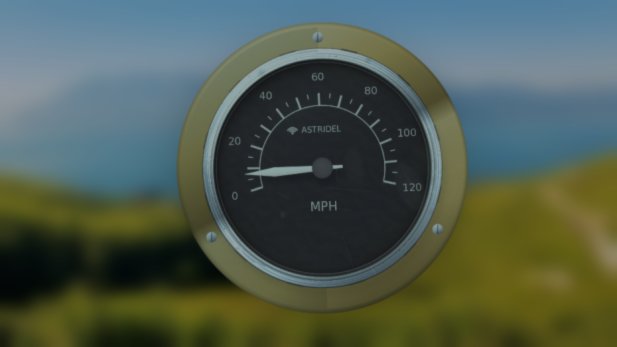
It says 7.5; mph
